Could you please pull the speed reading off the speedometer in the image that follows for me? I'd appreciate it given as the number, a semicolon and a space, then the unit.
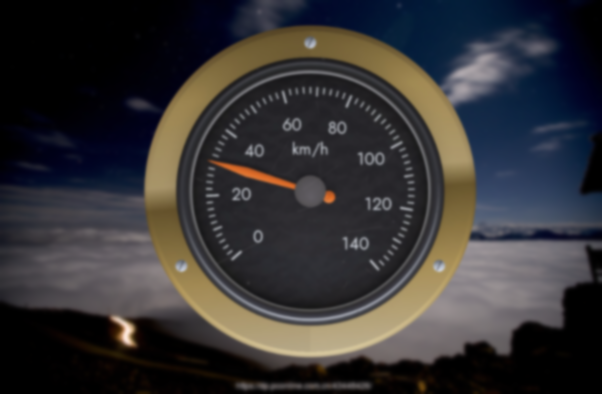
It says 30; km/h
